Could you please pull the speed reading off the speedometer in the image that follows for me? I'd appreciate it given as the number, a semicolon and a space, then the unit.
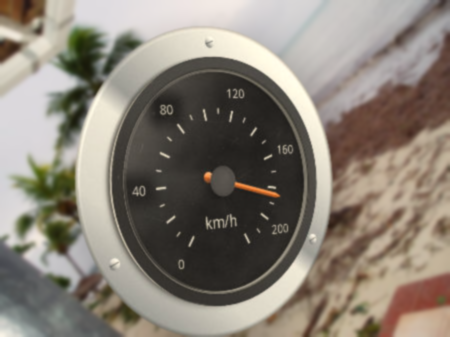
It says 185; km/h
